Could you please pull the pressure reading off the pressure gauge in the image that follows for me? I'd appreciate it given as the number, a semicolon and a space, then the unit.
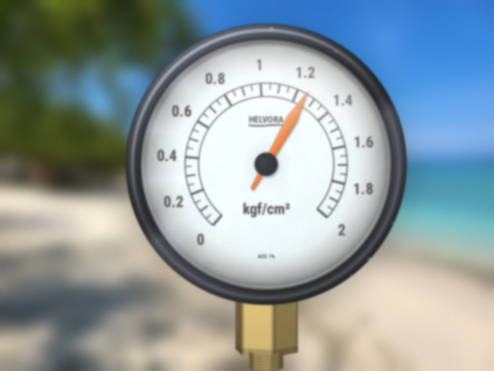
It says 1.25; kg/cm²
